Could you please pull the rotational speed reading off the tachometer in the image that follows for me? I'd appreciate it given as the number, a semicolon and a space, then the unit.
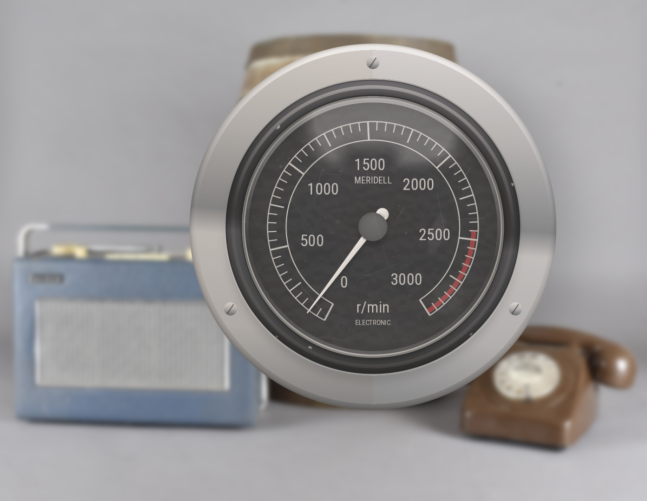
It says 100; rpm
